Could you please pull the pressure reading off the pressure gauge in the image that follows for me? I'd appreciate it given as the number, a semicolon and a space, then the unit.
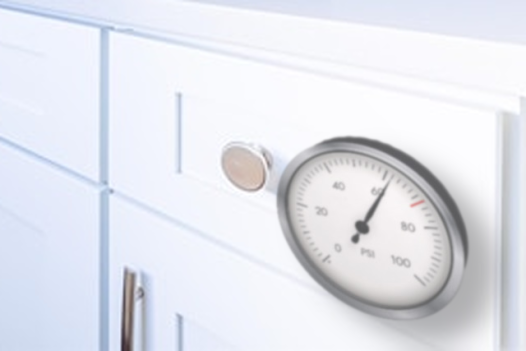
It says 62; psi
